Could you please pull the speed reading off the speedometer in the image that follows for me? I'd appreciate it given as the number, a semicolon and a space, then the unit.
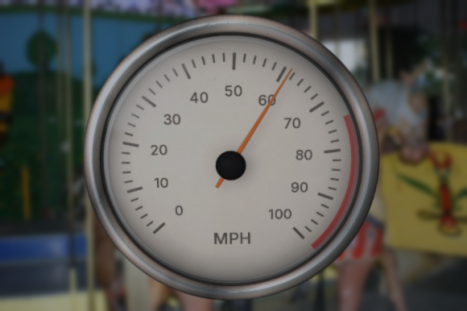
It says 61; mph
